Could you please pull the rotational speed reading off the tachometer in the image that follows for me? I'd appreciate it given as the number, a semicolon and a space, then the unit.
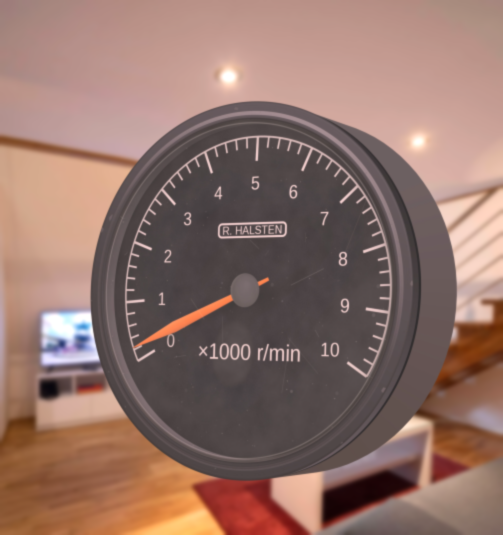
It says 200; rpm
